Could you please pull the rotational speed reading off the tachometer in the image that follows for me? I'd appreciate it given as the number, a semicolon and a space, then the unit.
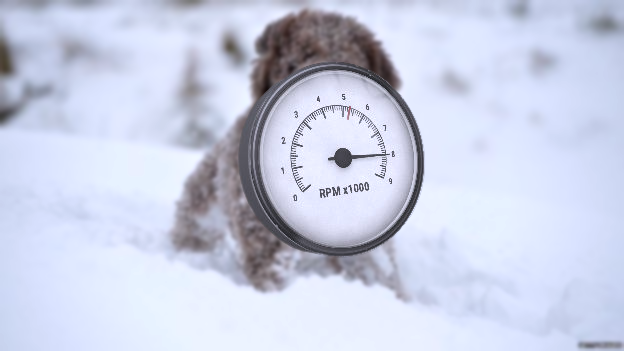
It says 8000; rpm
